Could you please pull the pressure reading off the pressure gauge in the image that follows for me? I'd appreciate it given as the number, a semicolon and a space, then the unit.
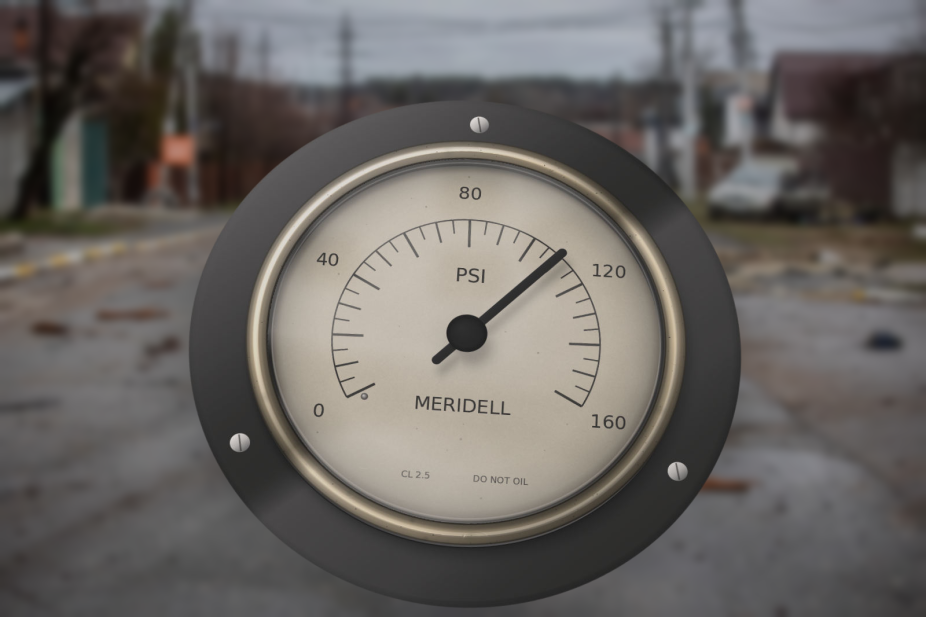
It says 110; psi
